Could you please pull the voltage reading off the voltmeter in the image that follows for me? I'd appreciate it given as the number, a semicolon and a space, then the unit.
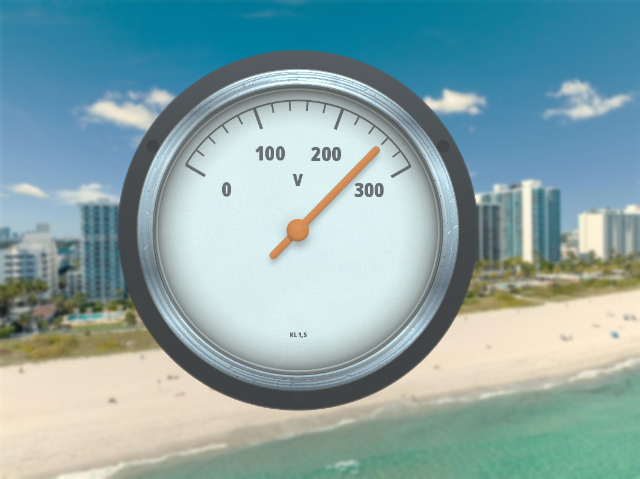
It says 260; V
